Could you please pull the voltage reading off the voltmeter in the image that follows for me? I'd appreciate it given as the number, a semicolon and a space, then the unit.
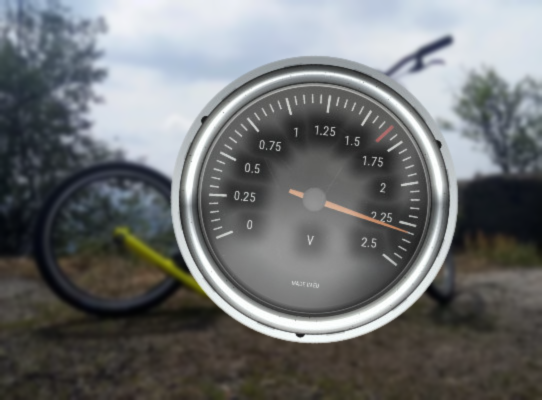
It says 2.3; V
